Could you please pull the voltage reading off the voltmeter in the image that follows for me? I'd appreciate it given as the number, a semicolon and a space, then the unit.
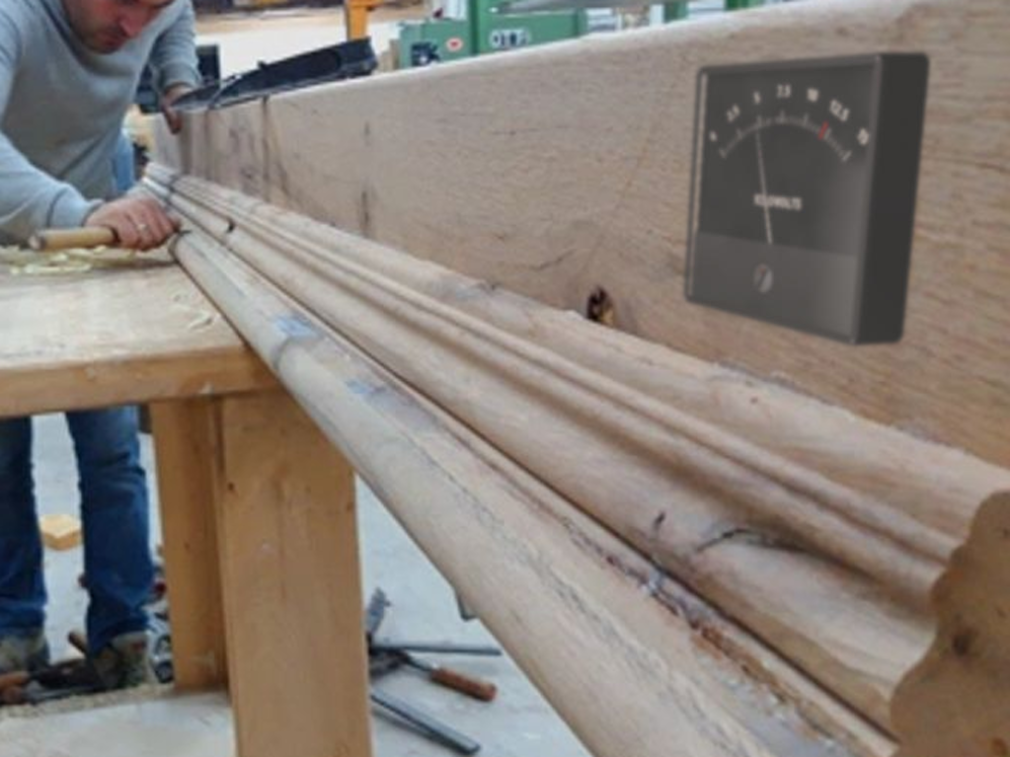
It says 5; kV
